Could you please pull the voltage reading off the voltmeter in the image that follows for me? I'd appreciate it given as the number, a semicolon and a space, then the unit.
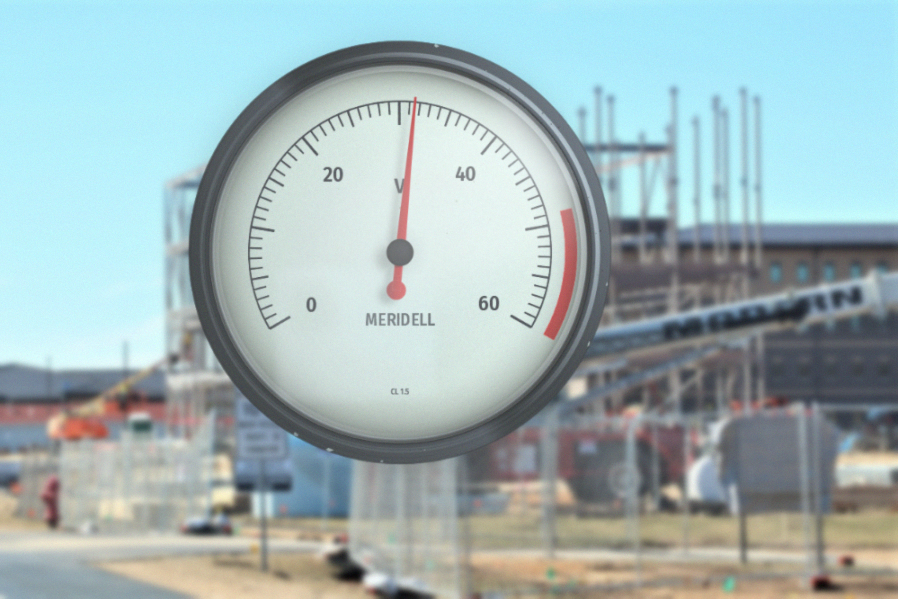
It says 31.5; V
